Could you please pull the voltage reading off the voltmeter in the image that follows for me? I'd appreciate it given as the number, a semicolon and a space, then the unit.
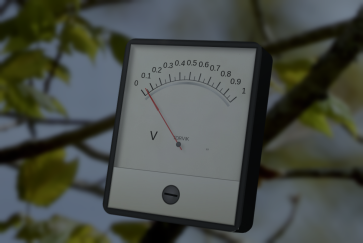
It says 0.05; V
